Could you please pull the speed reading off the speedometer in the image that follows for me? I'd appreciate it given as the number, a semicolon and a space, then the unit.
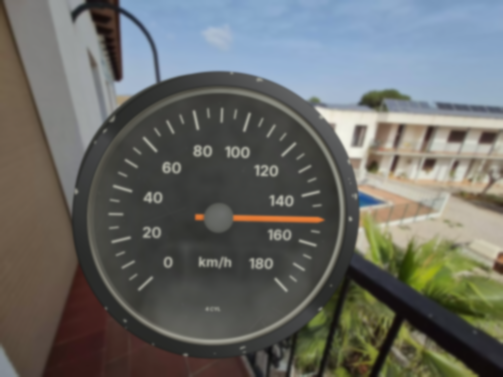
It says 150; km/h
